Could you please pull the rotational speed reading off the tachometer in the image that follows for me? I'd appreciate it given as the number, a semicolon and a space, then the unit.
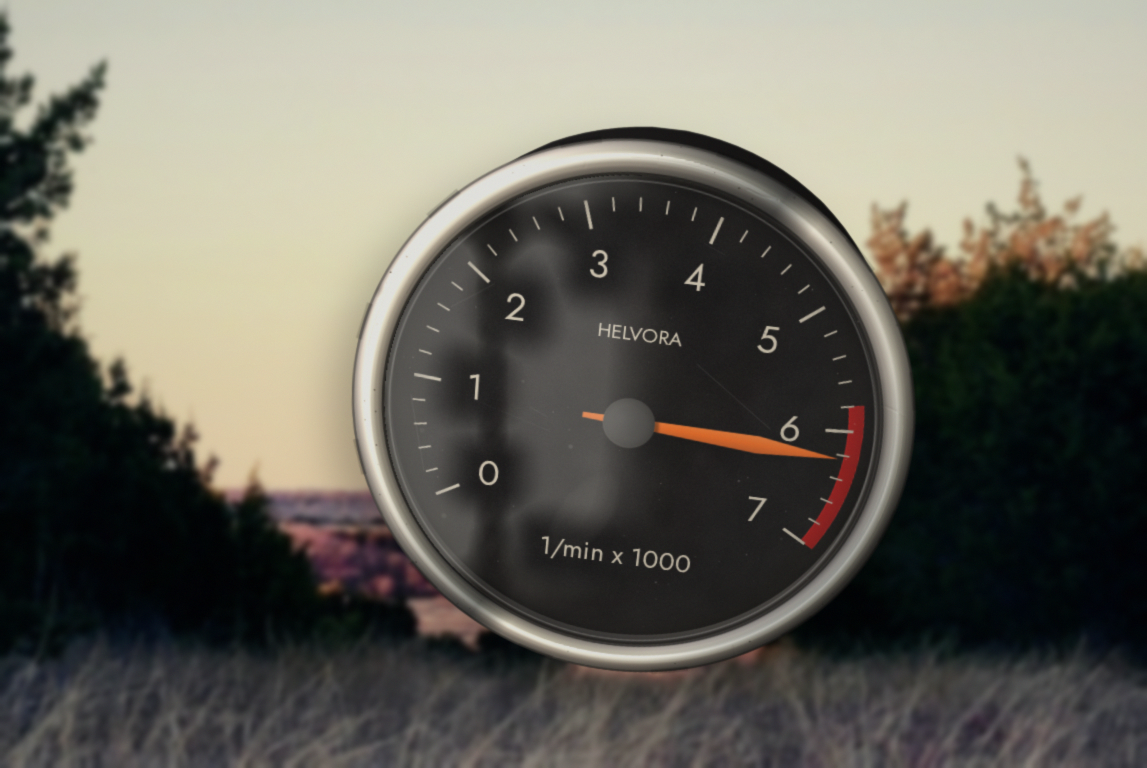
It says 6200; rpm
